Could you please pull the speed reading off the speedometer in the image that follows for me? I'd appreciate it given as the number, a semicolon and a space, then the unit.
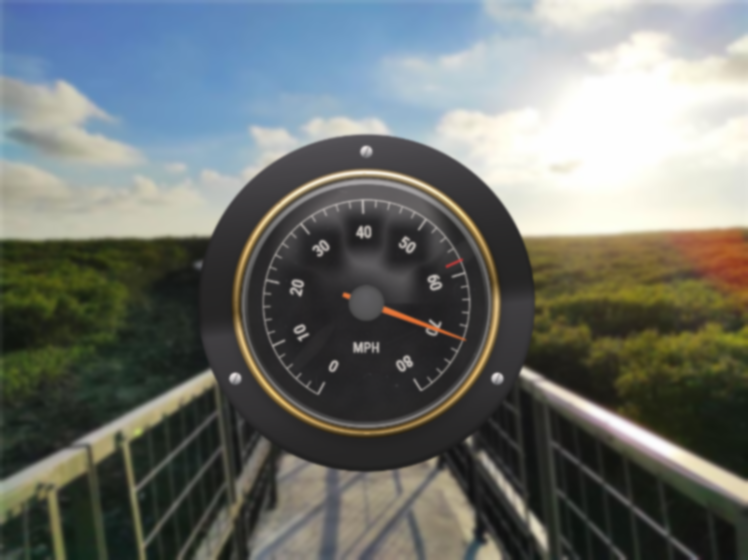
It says 70; mph
